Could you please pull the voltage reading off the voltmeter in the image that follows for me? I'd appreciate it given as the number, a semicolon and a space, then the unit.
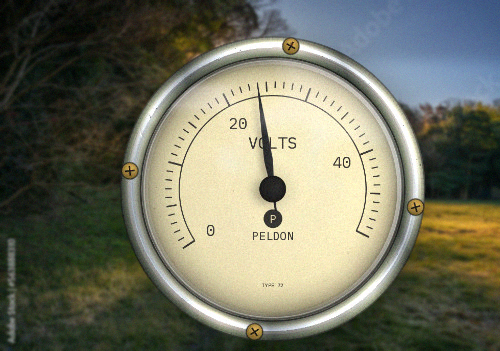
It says 24; V
